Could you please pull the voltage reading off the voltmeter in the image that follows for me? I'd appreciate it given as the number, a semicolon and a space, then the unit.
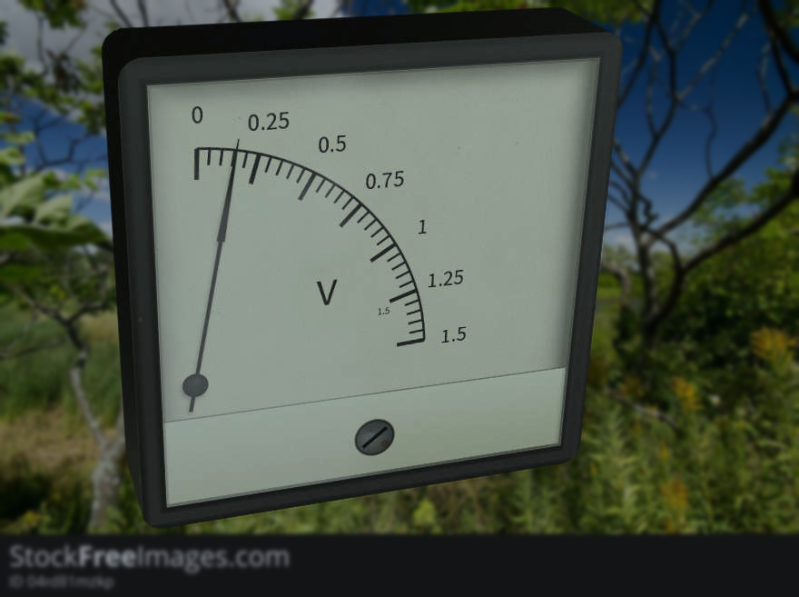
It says 0.15; V
